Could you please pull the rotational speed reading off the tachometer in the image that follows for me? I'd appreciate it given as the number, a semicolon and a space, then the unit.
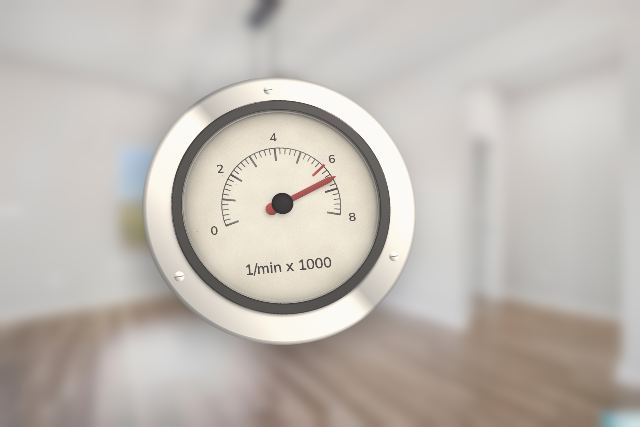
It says 6600; rpm
